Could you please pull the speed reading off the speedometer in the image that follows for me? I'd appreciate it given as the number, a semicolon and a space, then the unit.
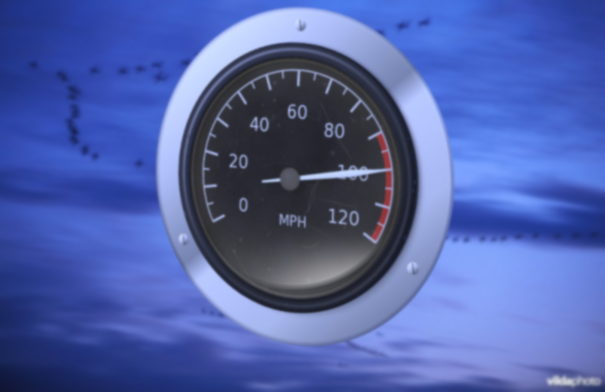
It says 100; mph
